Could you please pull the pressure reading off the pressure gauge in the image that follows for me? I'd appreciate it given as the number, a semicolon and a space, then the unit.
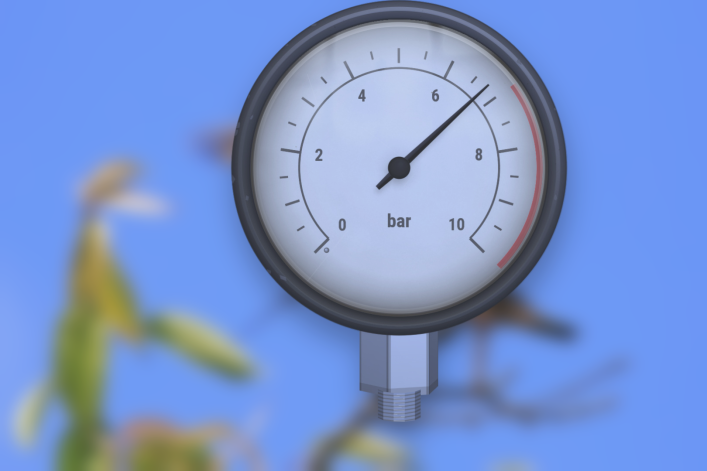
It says 6.75; bar
